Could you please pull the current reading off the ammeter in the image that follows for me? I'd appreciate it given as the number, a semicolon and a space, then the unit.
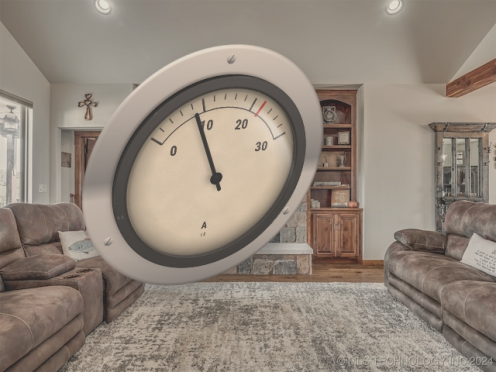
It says 8; A
